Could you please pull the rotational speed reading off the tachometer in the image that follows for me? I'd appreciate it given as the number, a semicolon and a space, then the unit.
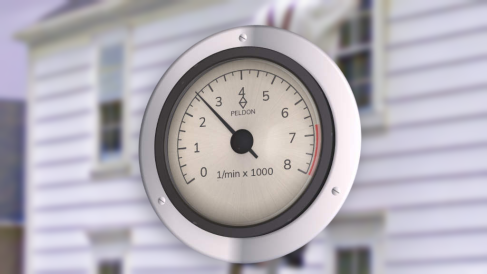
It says 2625; rpm
